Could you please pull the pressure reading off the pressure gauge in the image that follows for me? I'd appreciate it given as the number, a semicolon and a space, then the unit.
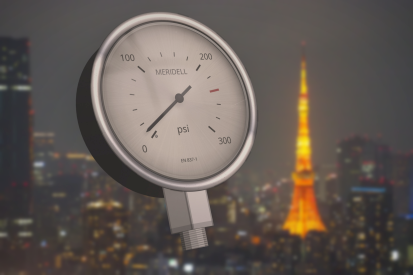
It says 10; psi
